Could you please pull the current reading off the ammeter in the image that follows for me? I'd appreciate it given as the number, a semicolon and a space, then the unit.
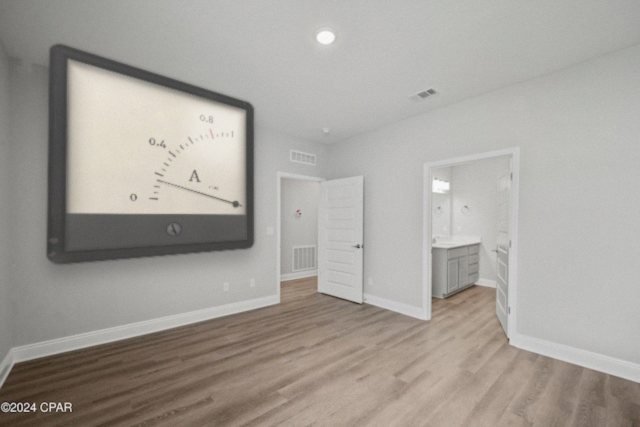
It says 0.15; A
